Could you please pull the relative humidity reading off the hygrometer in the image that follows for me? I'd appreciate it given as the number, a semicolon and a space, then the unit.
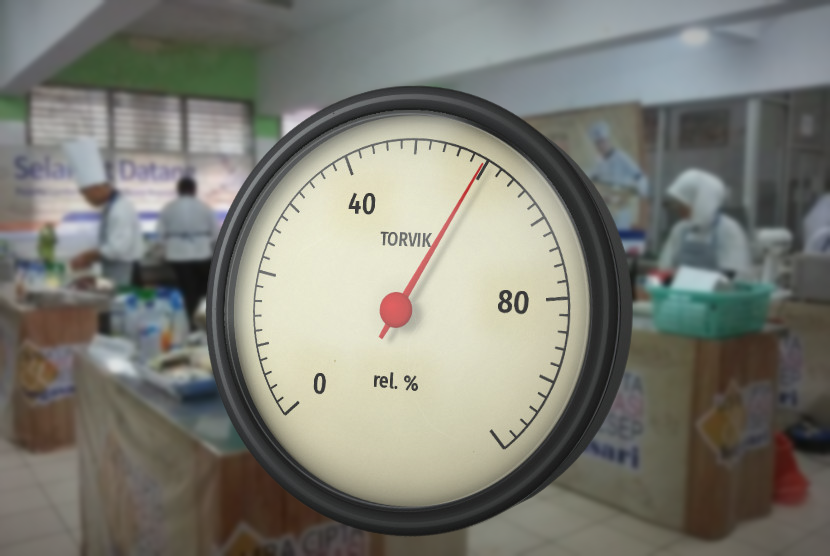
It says 60; %
